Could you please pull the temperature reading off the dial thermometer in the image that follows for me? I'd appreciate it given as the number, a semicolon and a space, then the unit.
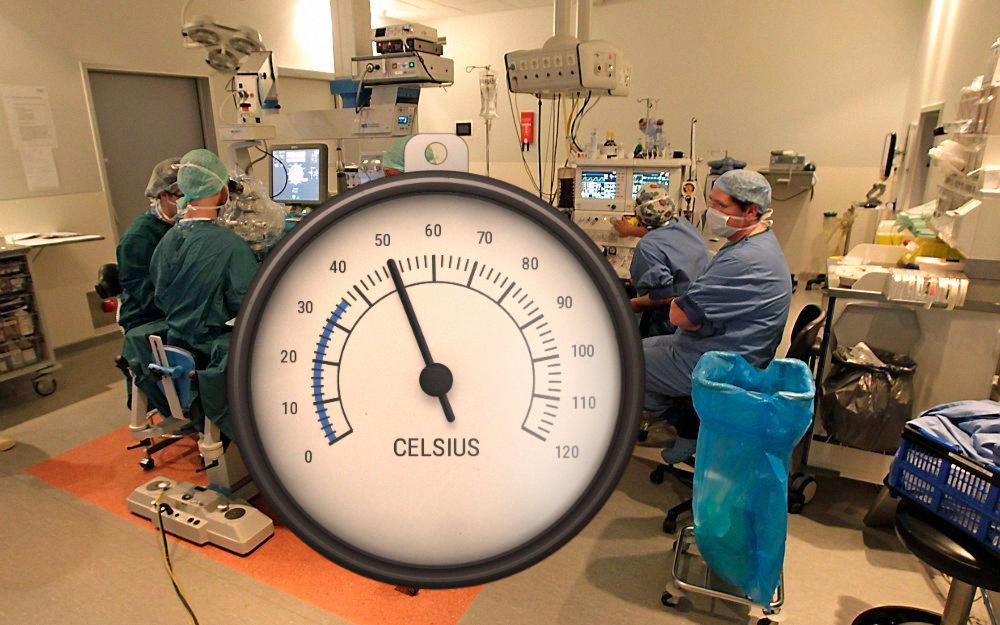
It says 50; °C
